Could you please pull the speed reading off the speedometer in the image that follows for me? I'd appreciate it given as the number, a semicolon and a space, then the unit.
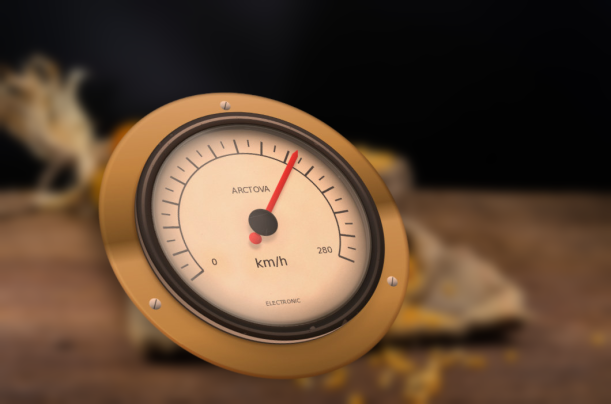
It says 185; km/h
